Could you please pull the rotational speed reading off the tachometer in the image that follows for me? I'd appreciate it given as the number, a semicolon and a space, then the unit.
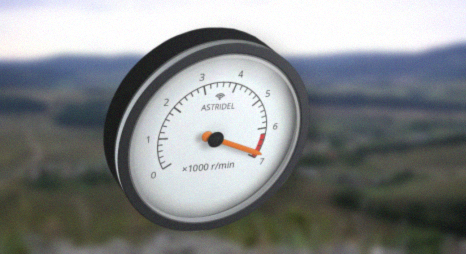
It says 6800; rpm
